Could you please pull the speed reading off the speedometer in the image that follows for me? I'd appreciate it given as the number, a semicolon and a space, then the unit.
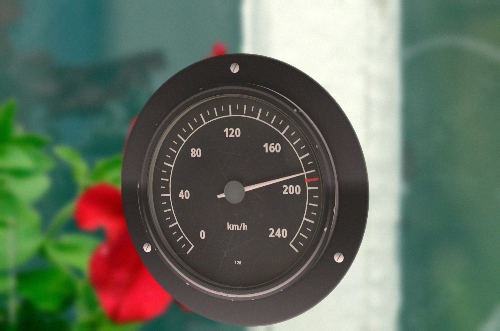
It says 190; km/h
